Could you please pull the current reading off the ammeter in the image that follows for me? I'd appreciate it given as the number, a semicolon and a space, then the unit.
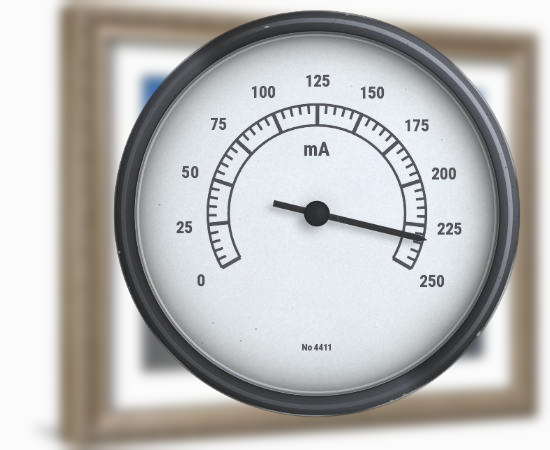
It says 232.5; mA
